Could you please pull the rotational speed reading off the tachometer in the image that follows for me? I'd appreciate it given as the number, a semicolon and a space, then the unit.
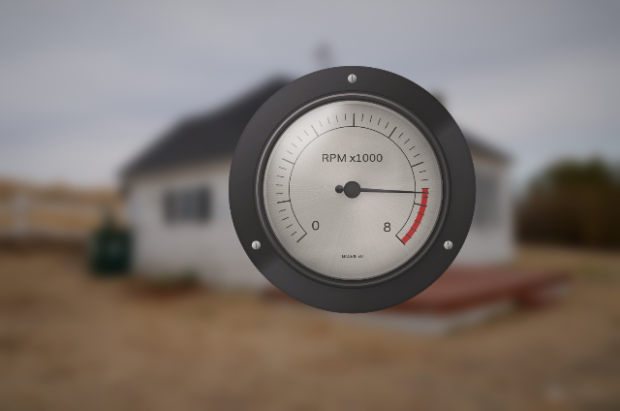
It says 6700; rpm
